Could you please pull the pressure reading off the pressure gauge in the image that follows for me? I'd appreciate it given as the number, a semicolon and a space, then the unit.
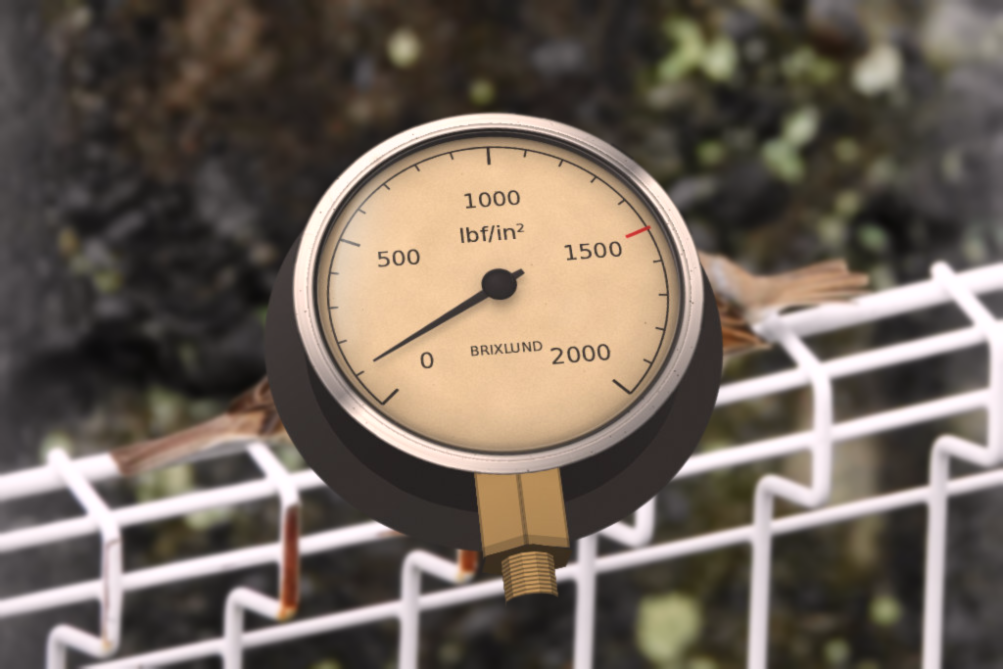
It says 100; psi
